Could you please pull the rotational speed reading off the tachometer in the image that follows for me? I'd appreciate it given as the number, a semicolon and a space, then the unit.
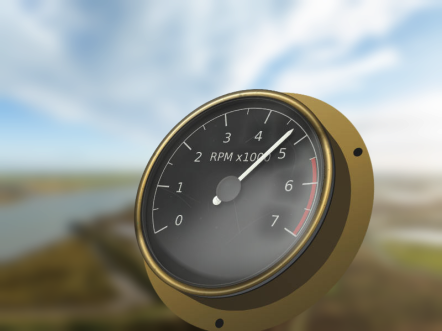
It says 4750; rpm
